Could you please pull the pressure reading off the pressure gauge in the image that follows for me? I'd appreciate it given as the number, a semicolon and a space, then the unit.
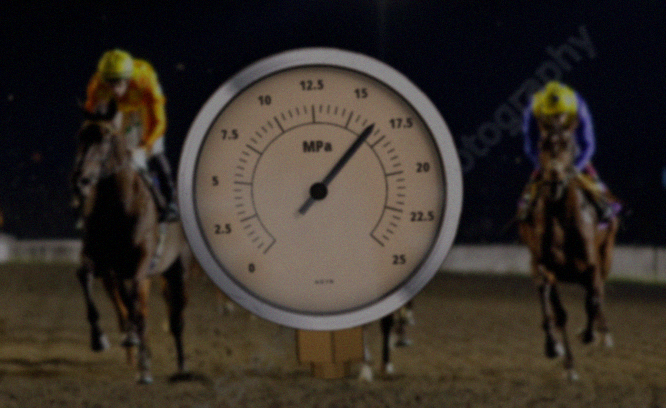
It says 16.5; MPa
